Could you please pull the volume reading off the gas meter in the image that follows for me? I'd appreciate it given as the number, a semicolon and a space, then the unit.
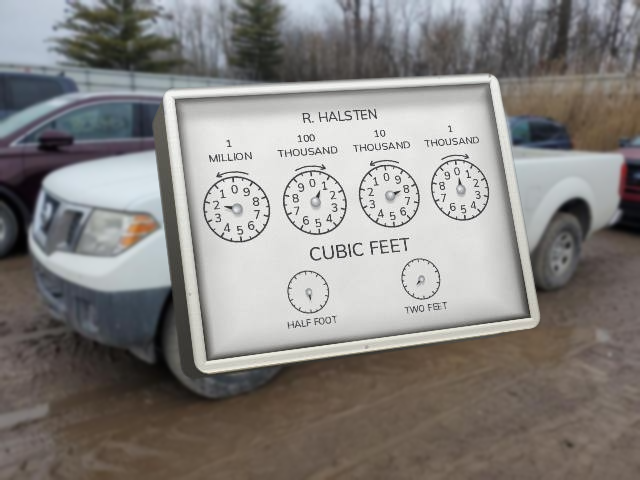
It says 208000; ft³
